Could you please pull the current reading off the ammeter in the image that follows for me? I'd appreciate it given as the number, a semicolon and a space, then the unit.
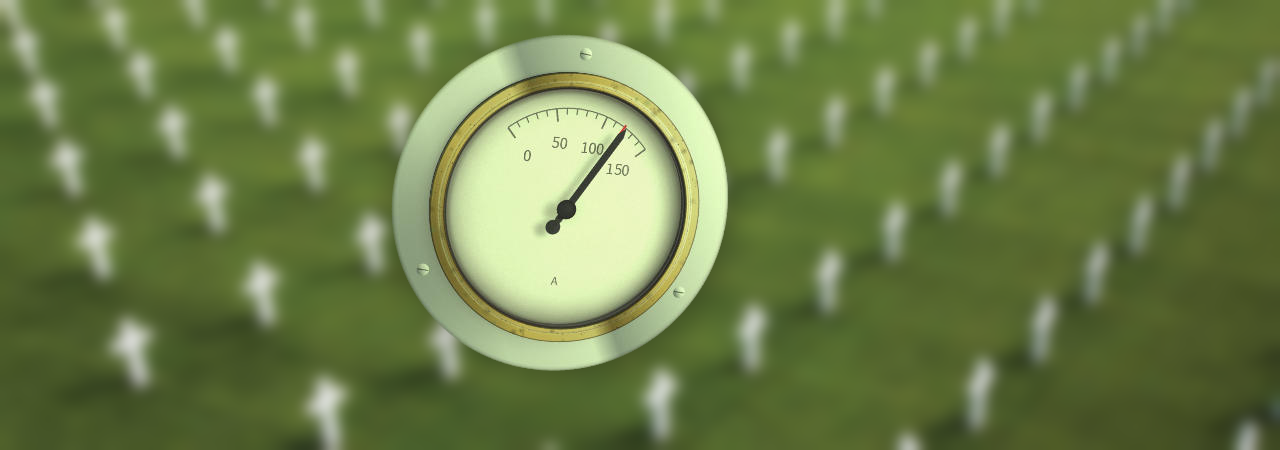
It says 120; A
